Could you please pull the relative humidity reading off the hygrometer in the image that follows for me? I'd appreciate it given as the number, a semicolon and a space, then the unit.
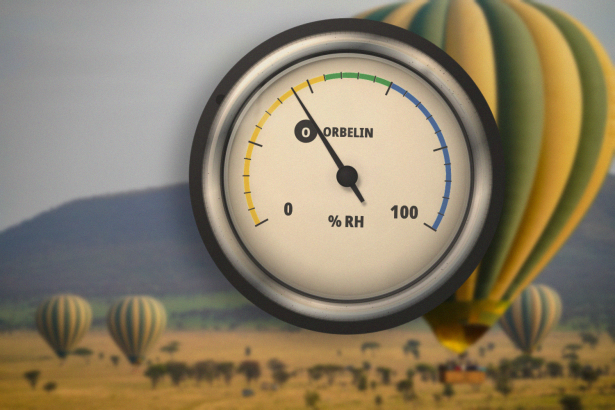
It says 36; %
